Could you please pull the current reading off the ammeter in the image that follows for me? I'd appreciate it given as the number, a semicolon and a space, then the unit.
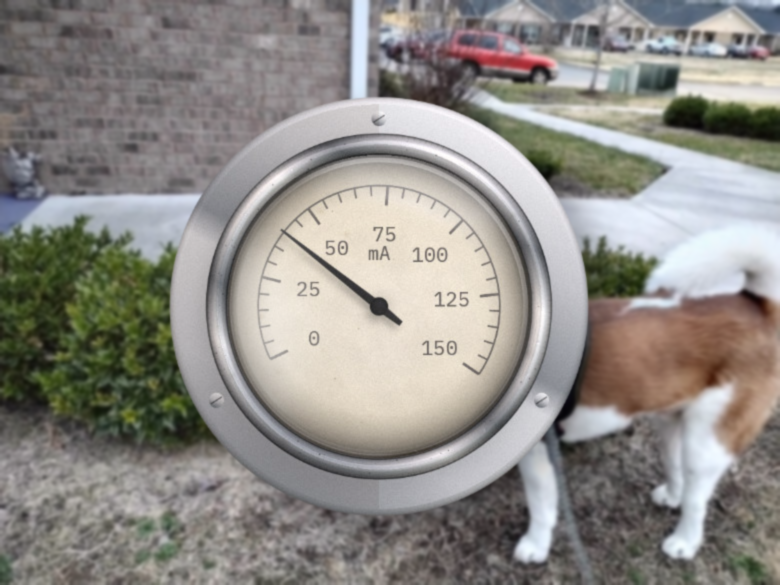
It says 40; mA
